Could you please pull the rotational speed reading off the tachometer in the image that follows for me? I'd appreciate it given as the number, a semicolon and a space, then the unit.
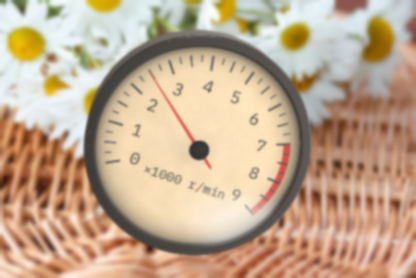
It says 2500; rpm
